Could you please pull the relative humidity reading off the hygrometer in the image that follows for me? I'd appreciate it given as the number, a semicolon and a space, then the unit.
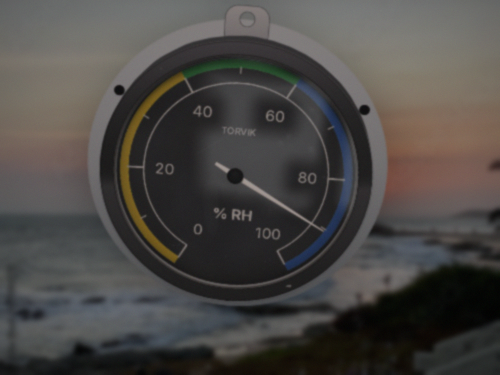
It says 90; %
